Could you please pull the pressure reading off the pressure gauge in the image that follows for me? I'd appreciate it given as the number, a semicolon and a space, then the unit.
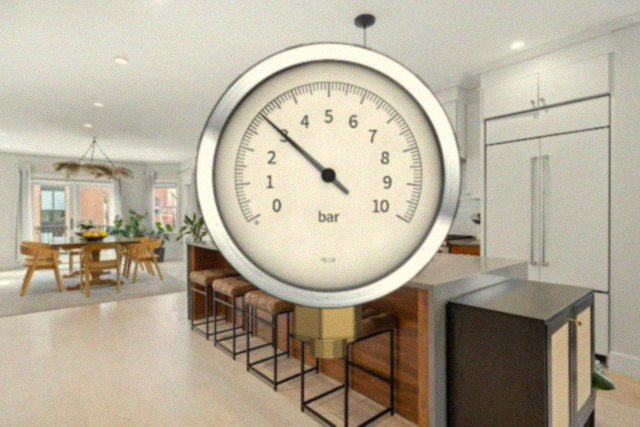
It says 3; bar
